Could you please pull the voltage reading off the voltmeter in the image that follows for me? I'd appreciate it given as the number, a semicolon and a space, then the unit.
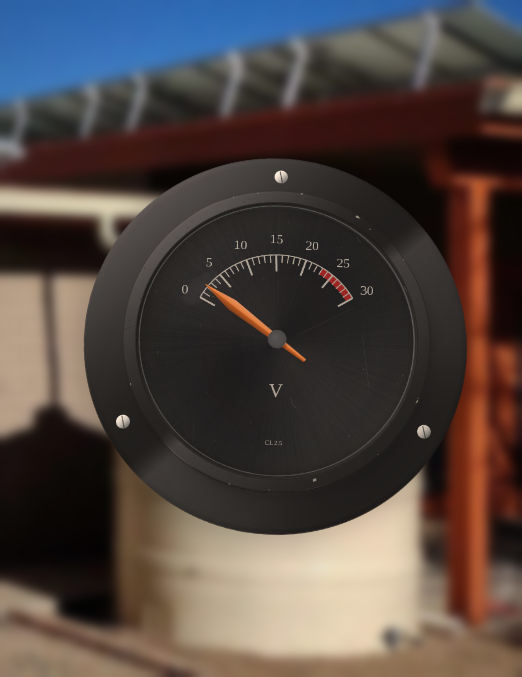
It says 2; V
